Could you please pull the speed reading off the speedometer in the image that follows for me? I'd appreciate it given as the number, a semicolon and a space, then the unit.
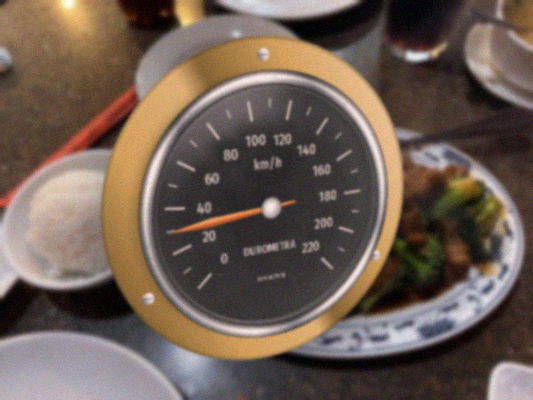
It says 30; km/h
